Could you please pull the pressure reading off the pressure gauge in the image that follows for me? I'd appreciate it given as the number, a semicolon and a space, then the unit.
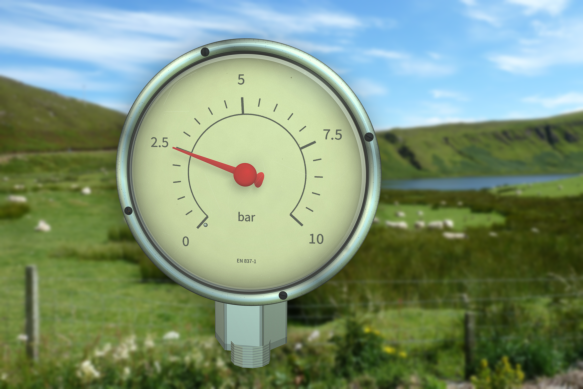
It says 2.5; bar
